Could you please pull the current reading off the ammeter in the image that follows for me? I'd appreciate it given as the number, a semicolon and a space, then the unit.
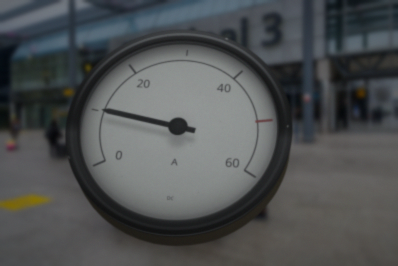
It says 10; A
